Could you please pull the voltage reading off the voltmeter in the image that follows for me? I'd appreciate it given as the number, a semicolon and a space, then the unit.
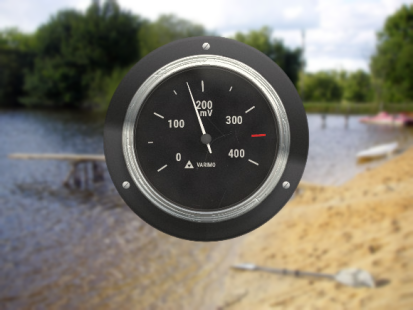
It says 175; mV
